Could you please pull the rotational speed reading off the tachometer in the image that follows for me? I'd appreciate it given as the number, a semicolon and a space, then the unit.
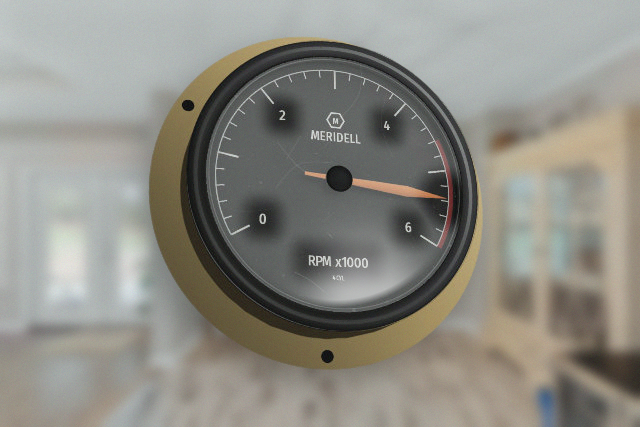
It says 5400; rpm
